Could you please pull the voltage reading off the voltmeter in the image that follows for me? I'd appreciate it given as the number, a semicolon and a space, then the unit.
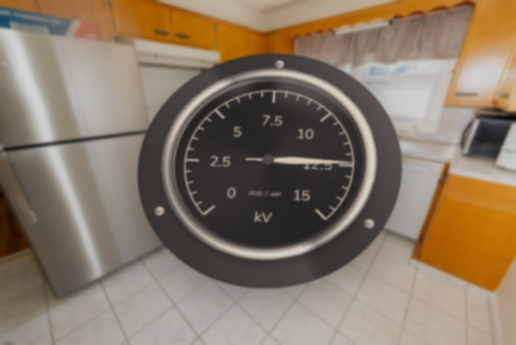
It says 12.5; kV
